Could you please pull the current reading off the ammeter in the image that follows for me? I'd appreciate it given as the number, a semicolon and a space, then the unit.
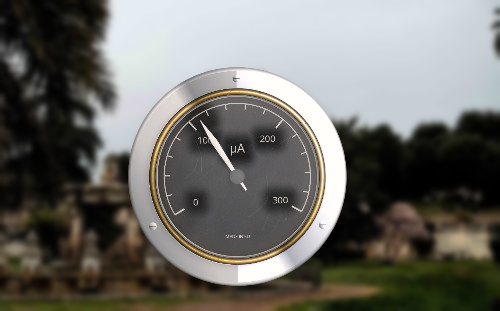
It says 110; µA
